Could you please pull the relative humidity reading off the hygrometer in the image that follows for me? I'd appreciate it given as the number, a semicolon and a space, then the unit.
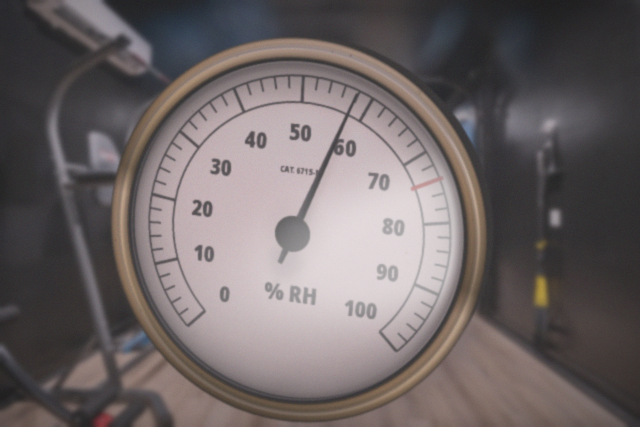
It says 58; %
